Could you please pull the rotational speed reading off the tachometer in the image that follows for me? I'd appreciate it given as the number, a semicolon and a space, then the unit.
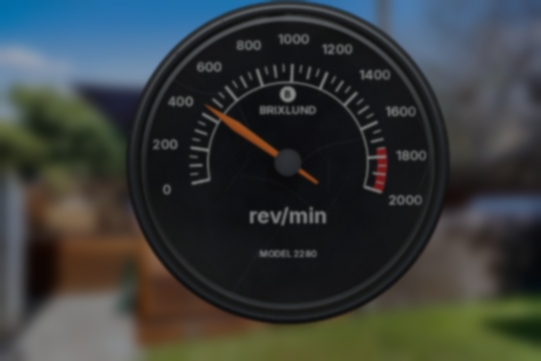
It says 450; rpm
